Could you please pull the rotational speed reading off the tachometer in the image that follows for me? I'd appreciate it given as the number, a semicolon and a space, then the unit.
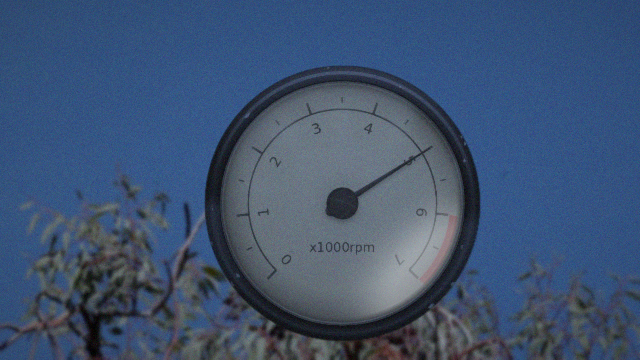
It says 5000; rpm
